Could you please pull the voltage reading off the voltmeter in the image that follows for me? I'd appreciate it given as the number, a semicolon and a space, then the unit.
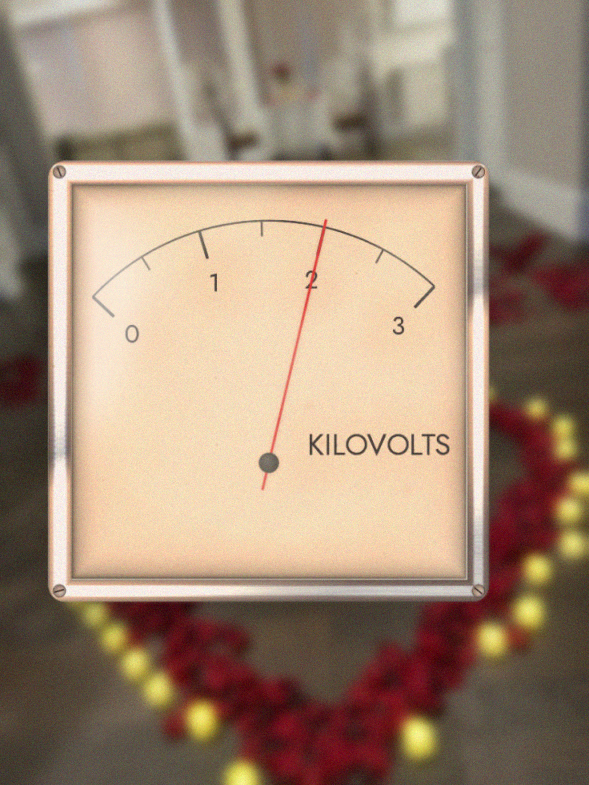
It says 2; kV
